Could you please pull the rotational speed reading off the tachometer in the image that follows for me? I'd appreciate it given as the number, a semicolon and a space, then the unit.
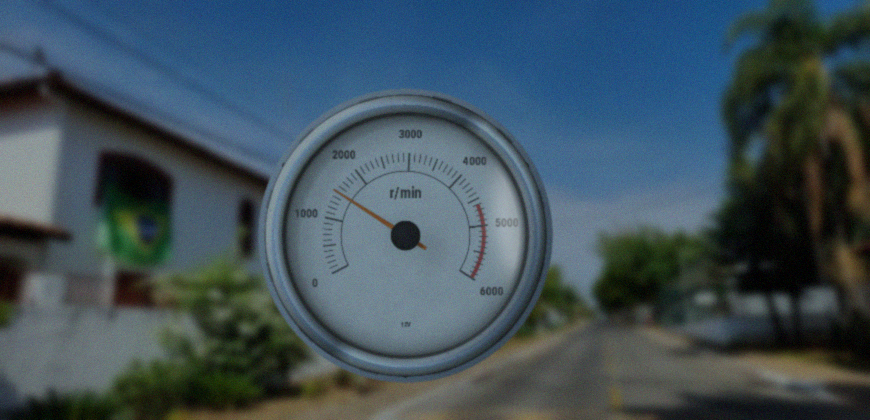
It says 1500; rpm
